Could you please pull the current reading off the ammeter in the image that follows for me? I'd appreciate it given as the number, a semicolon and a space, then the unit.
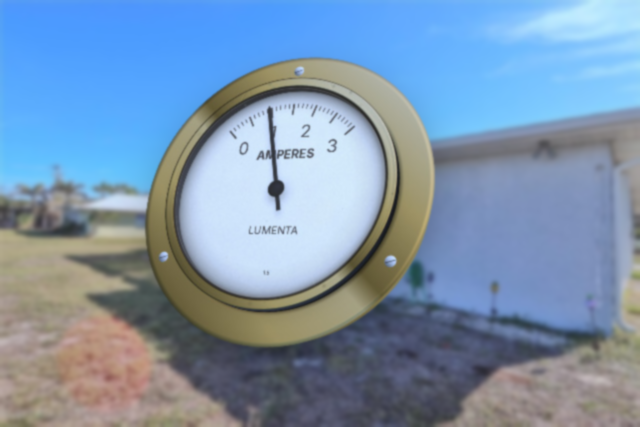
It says 1; A
